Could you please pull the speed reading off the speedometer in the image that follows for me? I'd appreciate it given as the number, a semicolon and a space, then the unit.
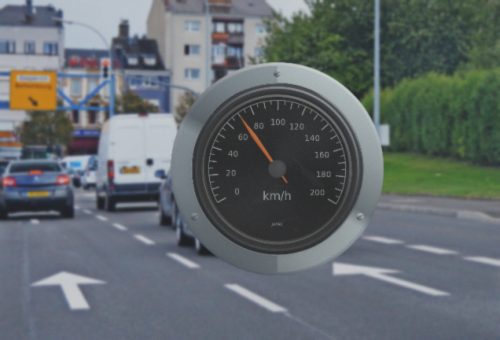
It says 70; km/h
